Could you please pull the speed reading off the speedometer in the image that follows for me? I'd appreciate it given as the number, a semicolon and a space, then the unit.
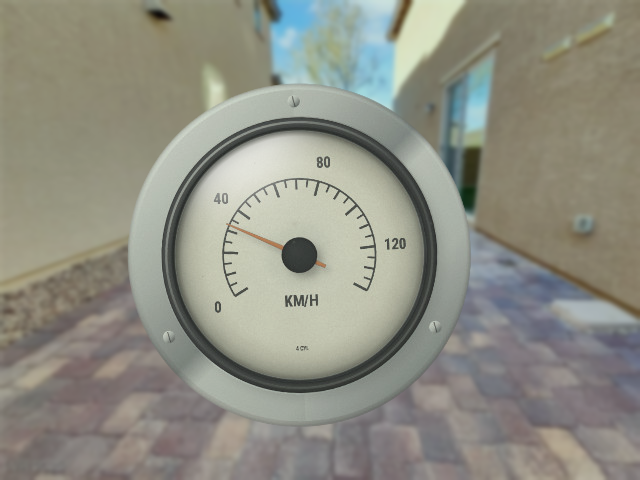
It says 32.5; km/h
